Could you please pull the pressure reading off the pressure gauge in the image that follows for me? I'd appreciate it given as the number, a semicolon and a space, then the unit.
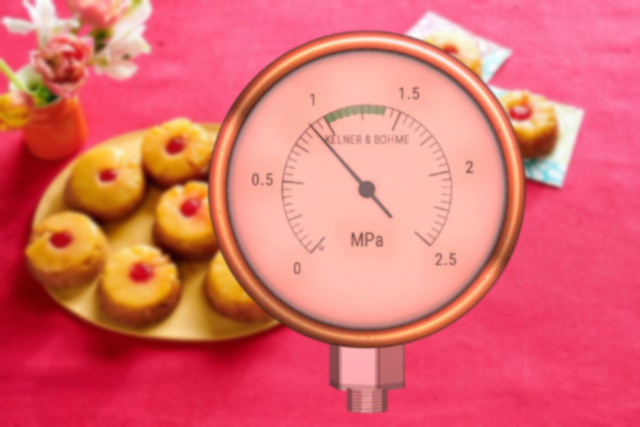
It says 0.9; MPa
